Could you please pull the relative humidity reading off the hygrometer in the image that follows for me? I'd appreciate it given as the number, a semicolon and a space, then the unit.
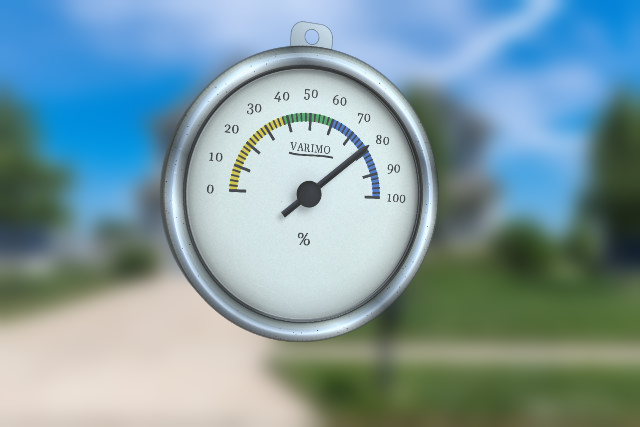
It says 78; %
